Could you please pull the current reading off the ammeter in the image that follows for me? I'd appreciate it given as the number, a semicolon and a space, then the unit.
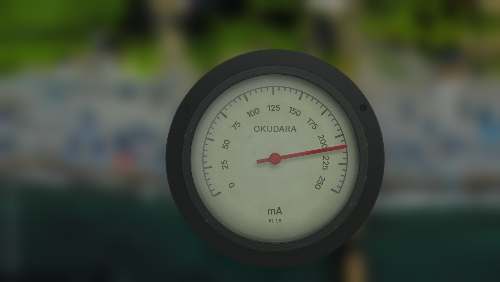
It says 210; mA
